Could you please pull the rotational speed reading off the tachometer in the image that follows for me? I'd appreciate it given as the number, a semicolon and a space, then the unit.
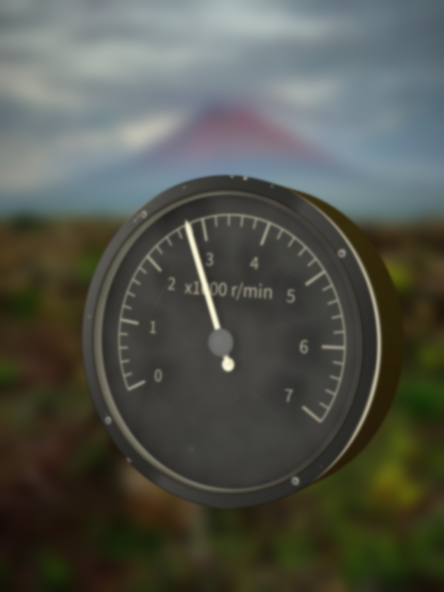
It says 2800; rpm
